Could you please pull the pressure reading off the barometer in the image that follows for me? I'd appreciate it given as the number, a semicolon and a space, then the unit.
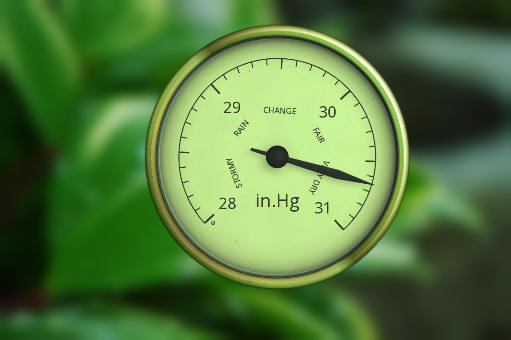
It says 30.65; inHg
